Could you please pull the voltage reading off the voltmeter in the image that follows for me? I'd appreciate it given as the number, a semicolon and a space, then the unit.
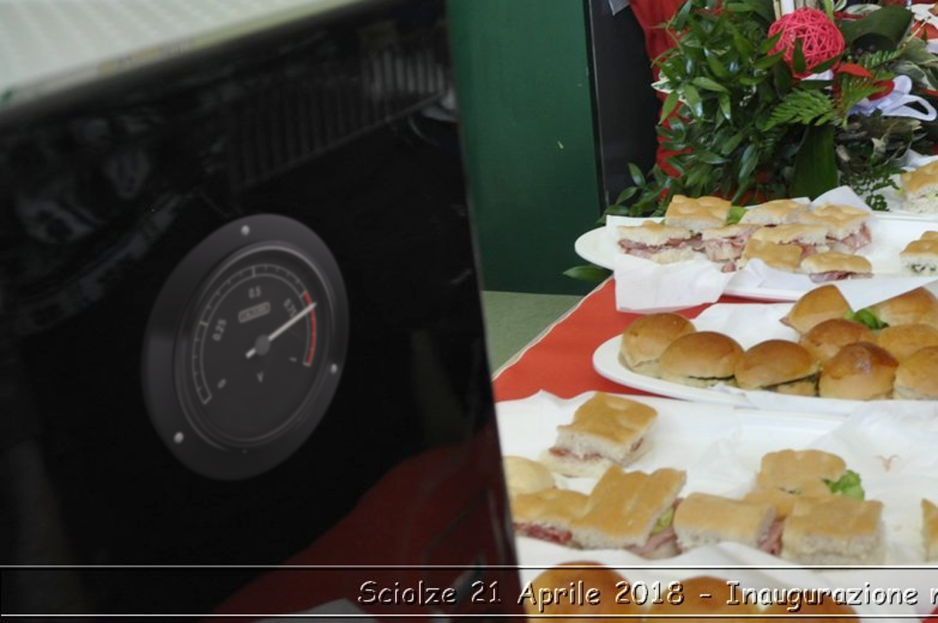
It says 0.8; V
